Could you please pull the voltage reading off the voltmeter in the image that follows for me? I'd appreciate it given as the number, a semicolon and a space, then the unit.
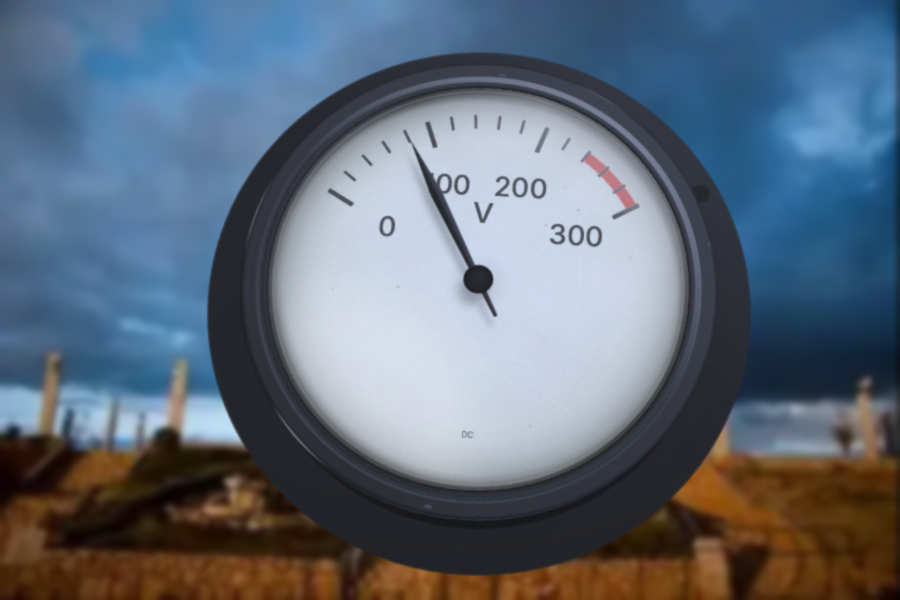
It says 80; V
